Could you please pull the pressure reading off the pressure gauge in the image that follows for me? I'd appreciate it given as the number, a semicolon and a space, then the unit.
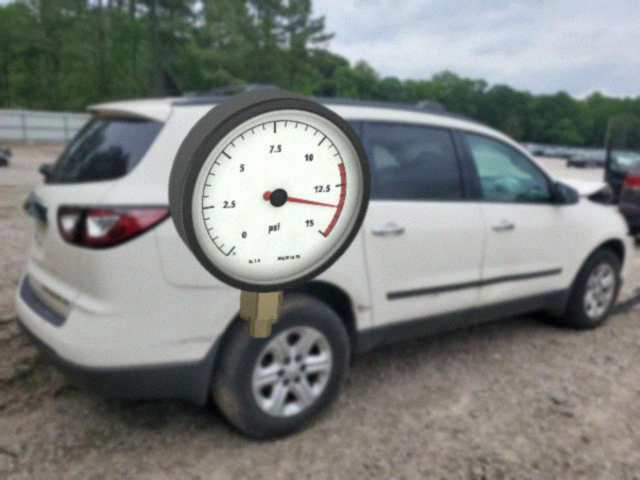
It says 13.5; psi
